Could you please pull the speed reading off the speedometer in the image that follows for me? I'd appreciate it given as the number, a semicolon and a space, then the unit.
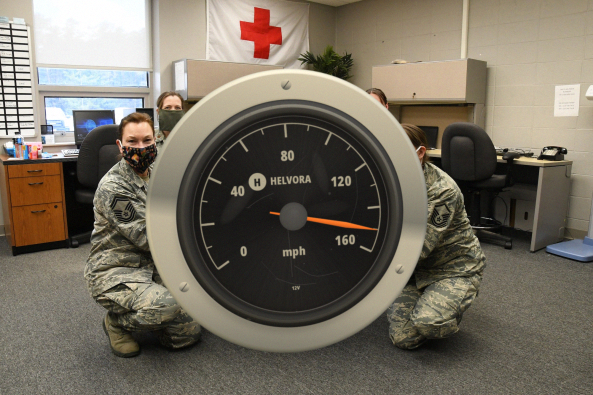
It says 150; mph
